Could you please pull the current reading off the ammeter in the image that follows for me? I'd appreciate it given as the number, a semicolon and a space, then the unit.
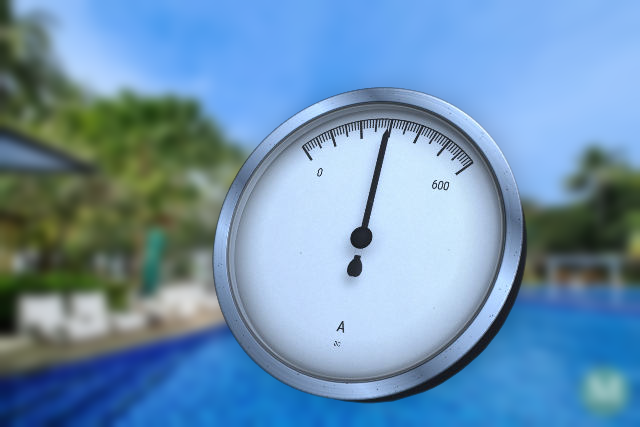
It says 300; A
